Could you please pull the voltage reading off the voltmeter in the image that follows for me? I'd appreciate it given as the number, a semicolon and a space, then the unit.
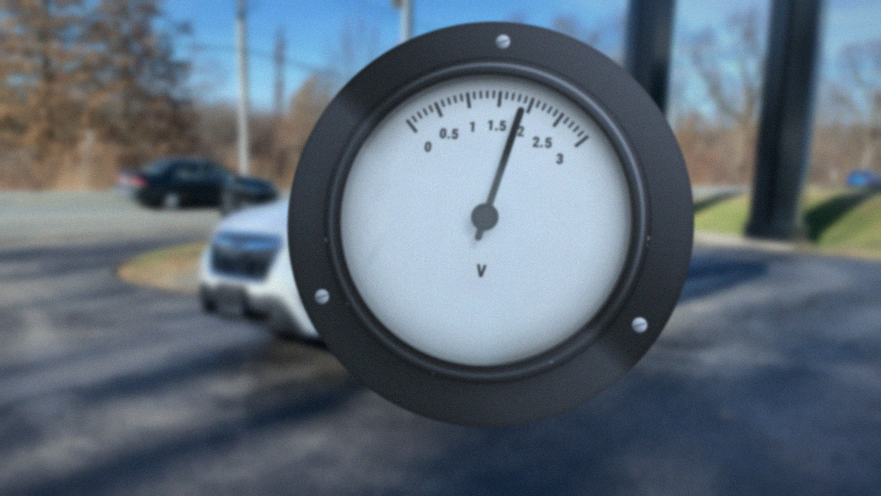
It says 1.9; V
